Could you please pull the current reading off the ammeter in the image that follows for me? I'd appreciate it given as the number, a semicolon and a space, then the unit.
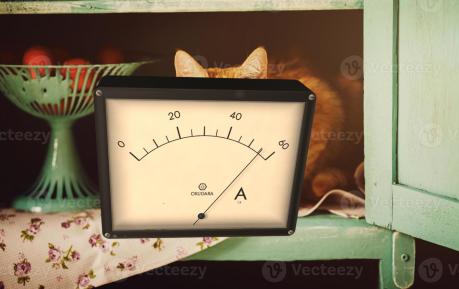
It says 55; A
